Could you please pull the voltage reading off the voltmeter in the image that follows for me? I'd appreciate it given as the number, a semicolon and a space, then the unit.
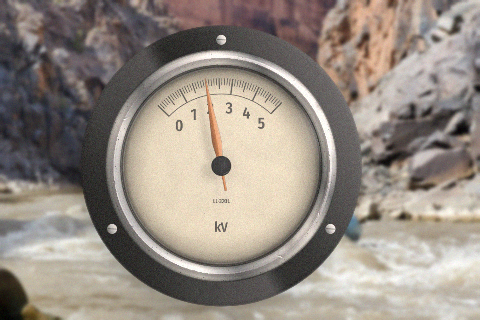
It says 2; kV
